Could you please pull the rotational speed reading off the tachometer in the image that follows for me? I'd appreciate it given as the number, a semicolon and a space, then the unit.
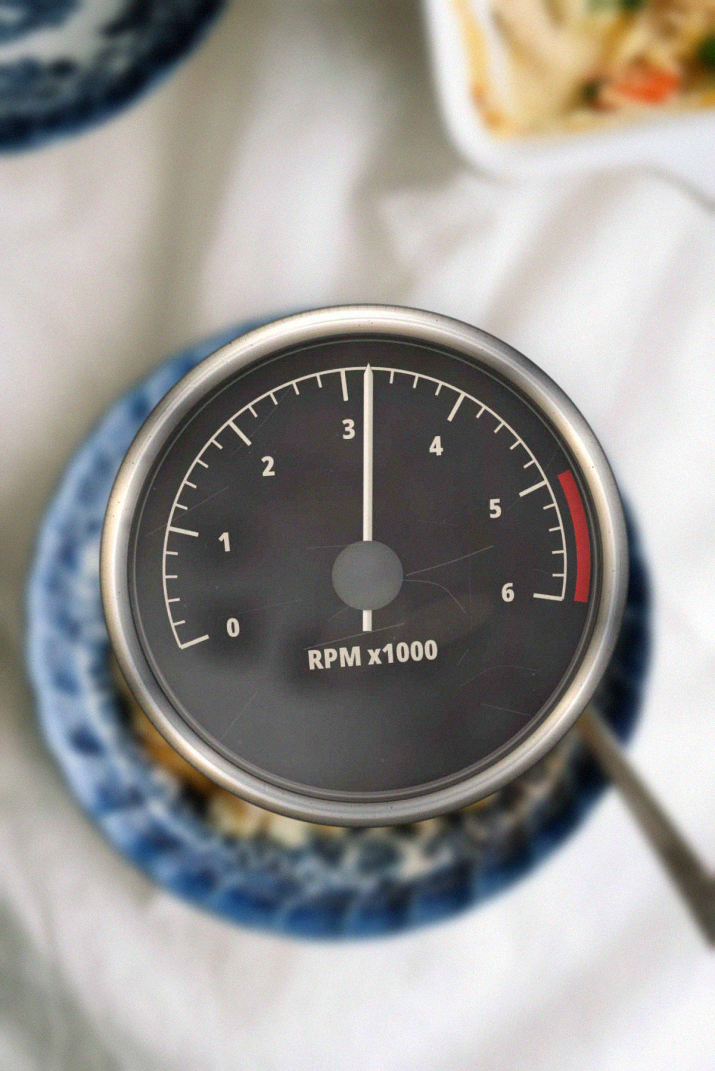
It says 3200; rpm
